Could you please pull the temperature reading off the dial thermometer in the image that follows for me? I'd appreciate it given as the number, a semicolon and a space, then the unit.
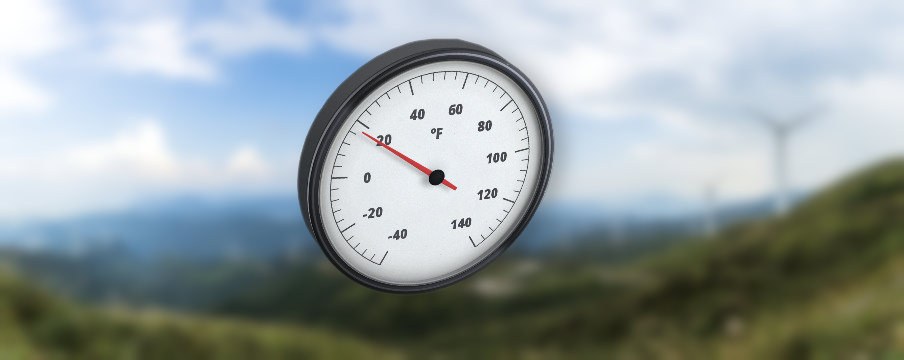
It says 18; °F
